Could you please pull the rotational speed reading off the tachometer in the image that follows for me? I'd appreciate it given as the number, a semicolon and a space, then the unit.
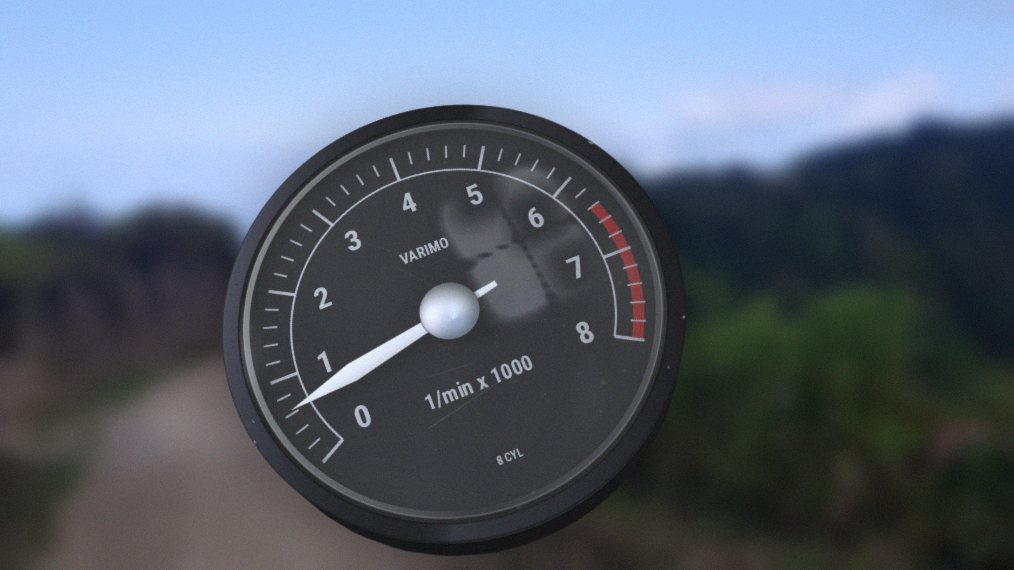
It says 600; rpm
